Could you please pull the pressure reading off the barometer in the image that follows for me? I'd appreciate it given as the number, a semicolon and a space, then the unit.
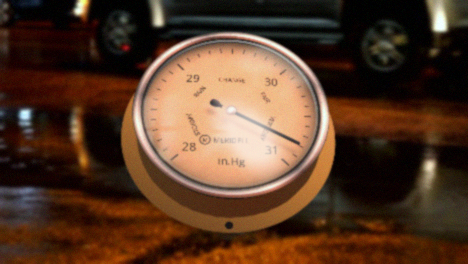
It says 30.8; inHg
